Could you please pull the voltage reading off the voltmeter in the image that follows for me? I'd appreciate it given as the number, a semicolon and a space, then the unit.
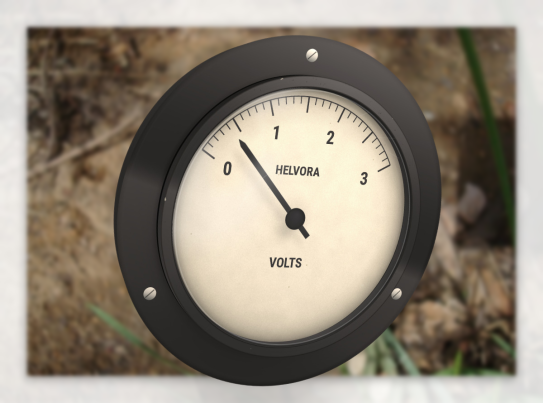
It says 0.4; V
